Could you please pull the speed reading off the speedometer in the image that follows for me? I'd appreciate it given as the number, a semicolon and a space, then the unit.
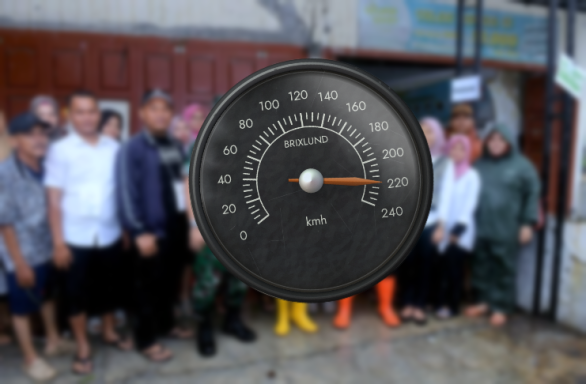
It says 220; km/h
